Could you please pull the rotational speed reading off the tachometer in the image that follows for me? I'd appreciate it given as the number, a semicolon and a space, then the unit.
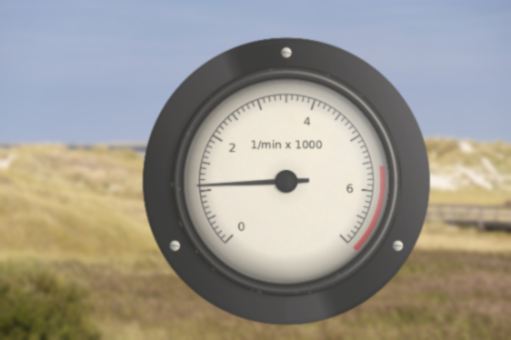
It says 1100; rpm
